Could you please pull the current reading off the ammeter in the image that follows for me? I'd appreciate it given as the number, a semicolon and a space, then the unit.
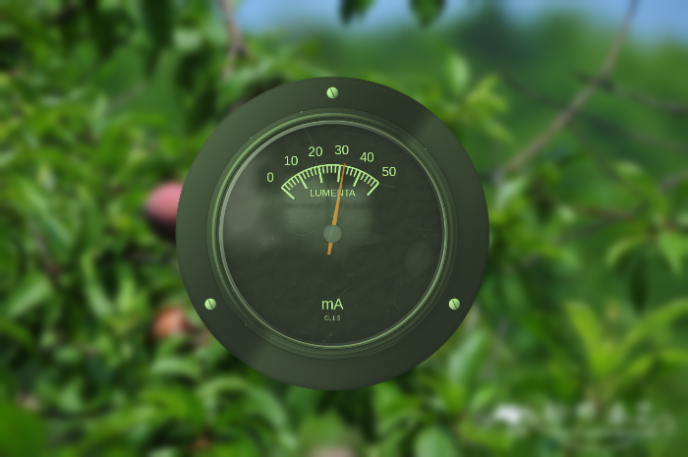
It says 32; mA
